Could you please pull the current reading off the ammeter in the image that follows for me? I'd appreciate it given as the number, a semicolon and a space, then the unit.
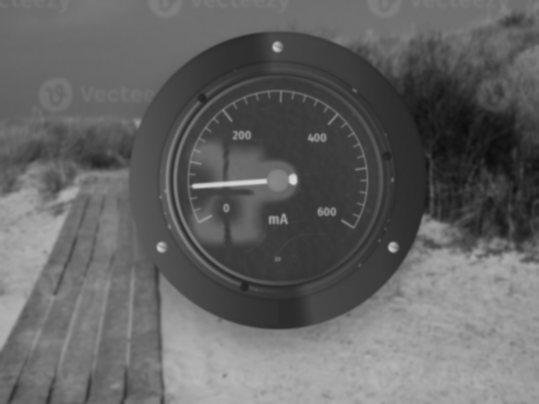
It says 60; mA
